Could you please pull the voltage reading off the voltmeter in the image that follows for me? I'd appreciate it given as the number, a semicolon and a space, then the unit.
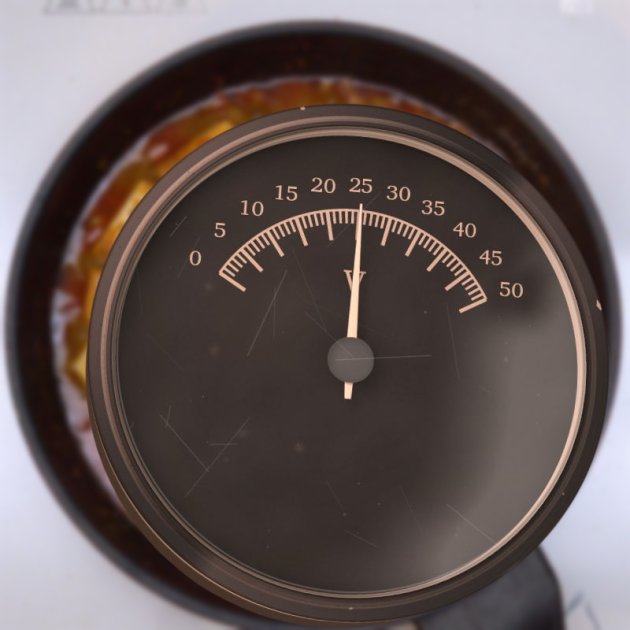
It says 25; V
